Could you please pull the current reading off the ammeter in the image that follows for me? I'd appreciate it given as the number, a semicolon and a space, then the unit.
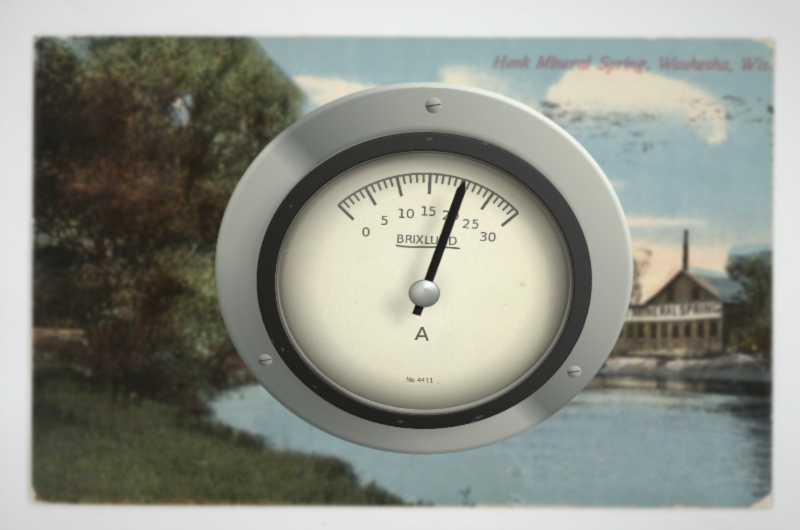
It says 20; A
